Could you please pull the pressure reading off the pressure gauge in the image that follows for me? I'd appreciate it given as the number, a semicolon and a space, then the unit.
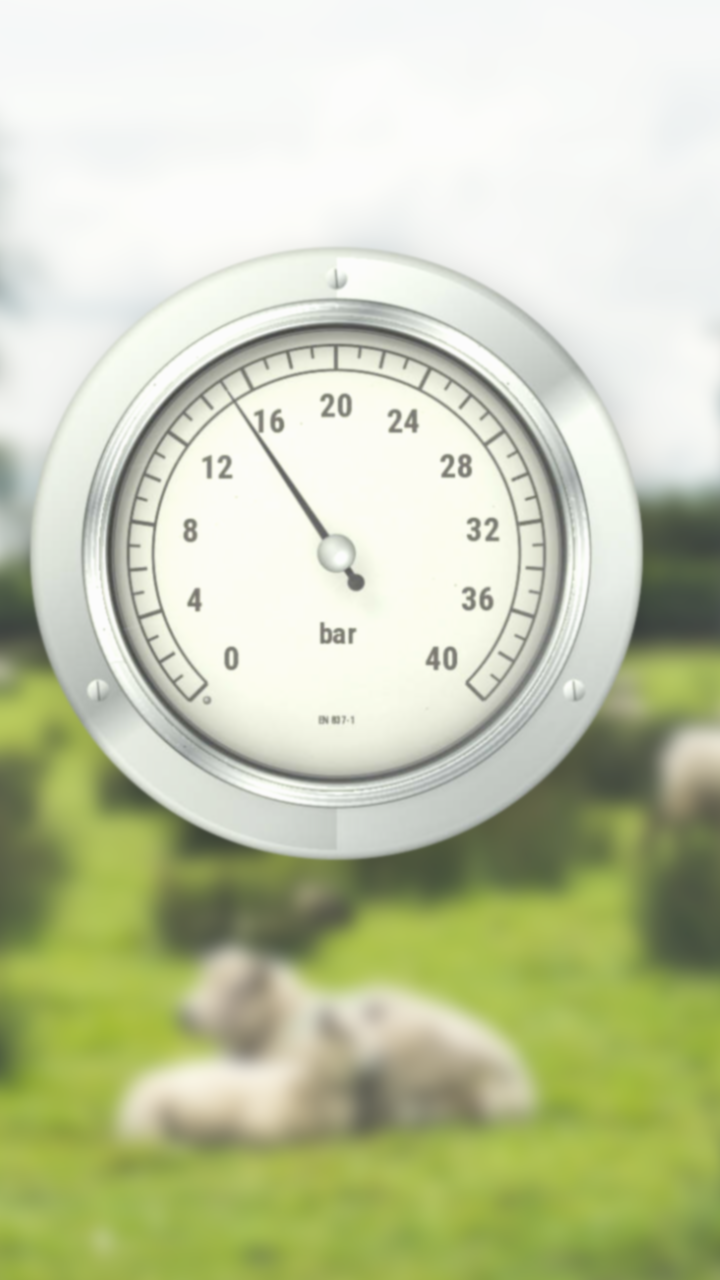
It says 15; bar
